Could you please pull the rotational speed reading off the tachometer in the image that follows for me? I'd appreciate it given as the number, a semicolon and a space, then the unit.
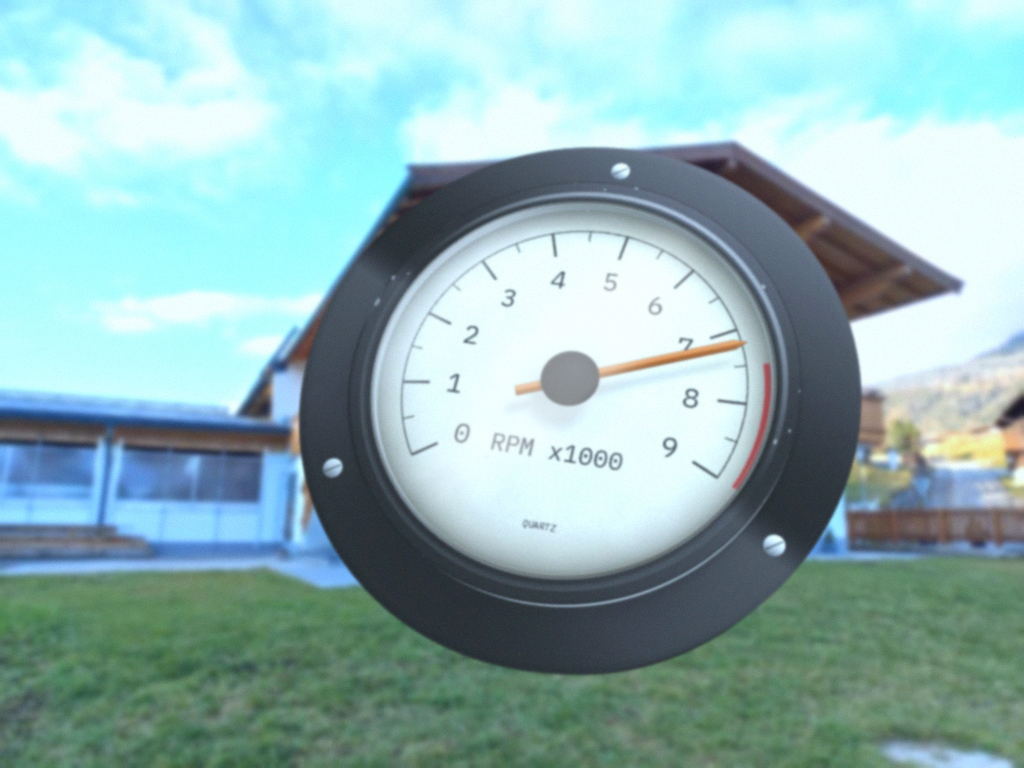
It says 7250; rpm
